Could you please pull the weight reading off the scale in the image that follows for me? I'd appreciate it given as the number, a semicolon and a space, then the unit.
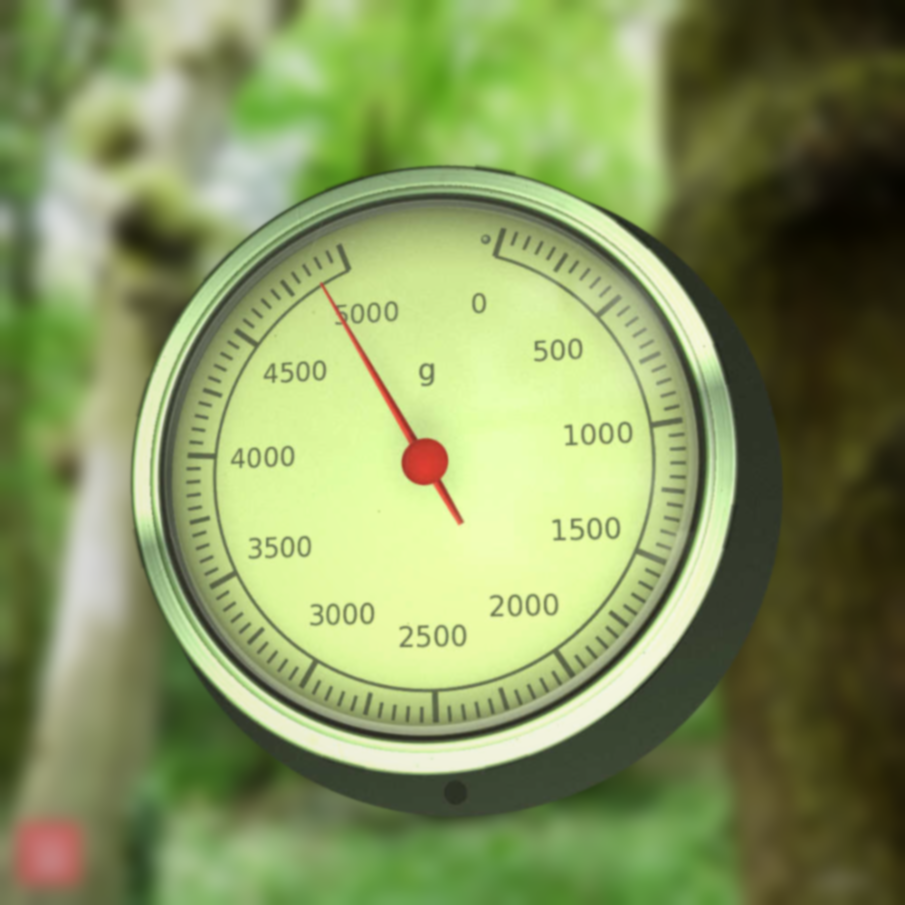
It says 4875; g
